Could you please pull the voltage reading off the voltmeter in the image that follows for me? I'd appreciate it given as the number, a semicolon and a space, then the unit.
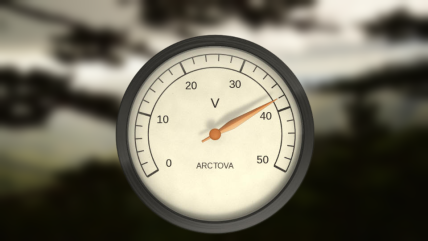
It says 38; V
